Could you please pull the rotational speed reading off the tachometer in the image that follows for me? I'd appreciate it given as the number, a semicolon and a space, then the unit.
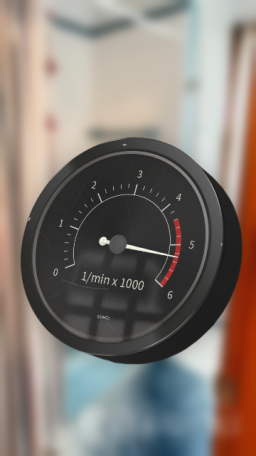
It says 5300; rpm
